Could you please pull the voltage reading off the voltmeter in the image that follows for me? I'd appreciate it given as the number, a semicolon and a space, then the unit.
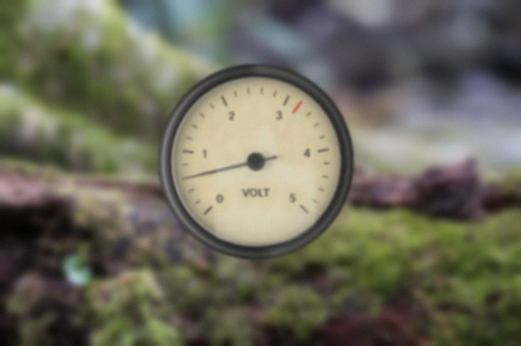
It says 0.6; V
